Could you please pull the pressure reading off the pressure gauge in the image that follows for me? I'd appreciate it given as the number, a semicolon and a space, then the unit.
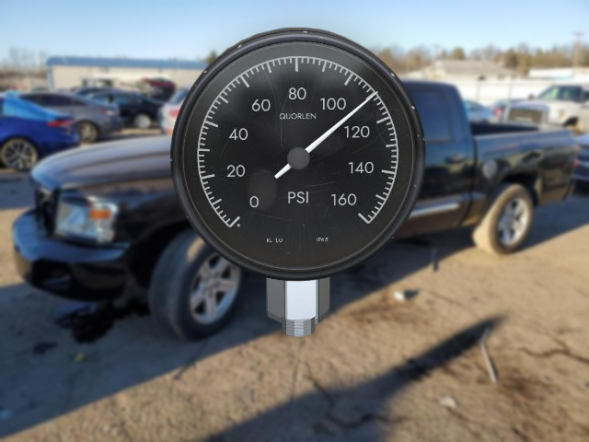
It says 110; psi
